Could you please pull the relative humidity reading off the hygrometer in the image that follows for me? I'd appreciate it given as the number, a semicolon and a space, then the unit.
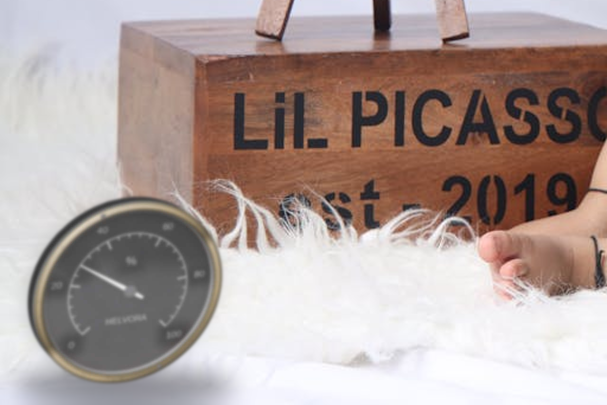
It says 28; %
